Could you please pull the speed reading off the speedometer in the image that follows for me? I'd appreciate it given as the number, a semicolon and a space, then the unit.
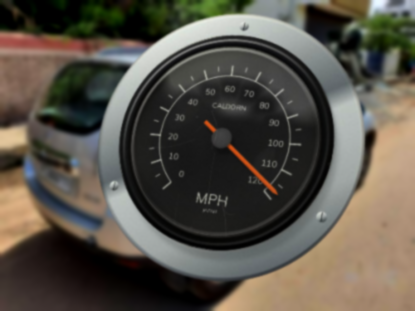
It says 117.5; mph
